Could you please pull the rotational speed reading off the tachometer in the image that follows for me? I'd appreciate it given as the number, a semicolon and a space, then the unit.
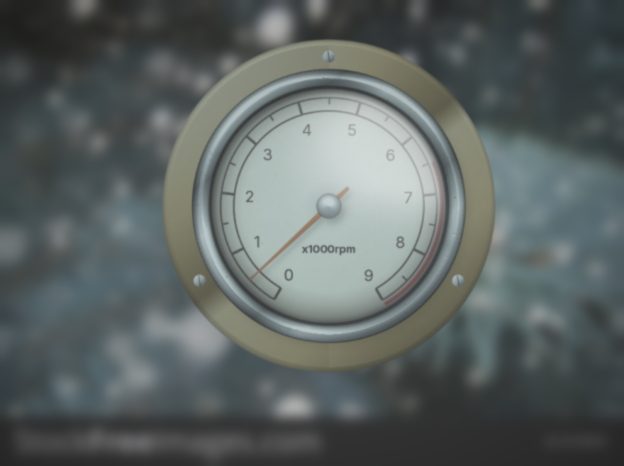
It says 500; rpm
